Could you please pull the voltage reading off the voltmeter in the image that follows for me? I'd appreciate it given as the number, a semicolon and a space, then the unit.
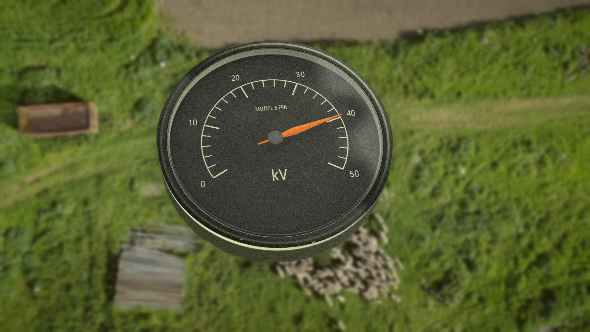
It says 40; kV
